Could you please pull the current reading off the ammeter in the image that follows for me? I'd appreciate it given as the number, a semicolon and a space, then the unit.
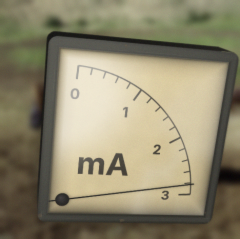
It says 2.8; mA
